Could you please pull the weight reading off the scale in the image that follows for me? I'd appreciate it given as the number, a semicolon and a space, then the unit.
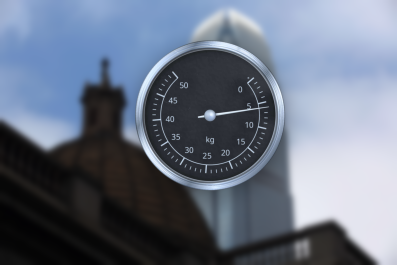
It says 6; kg
